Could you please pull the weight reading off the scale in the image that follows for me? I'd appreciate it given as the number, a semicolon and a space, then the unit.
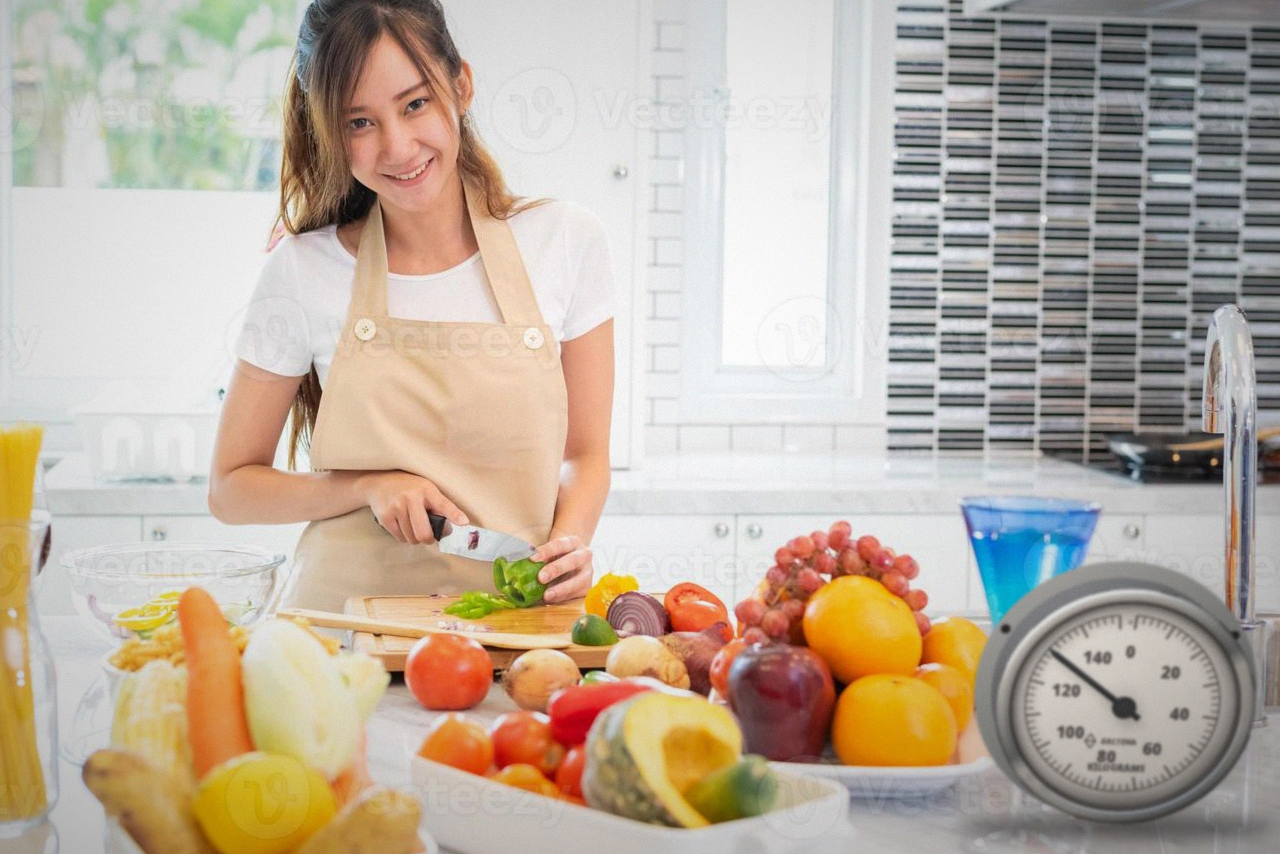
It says 130; kg
